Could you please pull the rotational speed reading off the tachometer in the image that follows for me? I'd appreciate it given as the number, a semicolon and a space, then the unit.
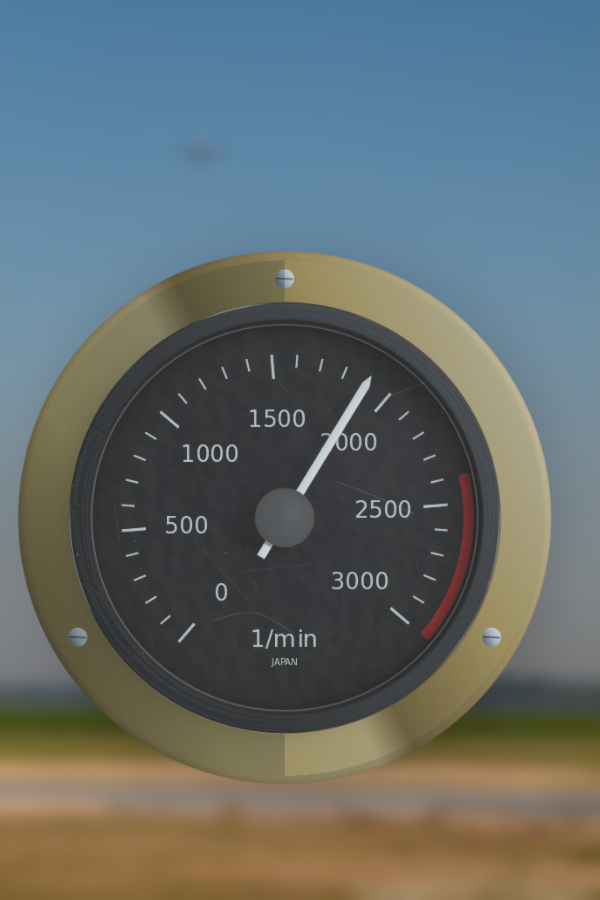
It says 1900; rpm
